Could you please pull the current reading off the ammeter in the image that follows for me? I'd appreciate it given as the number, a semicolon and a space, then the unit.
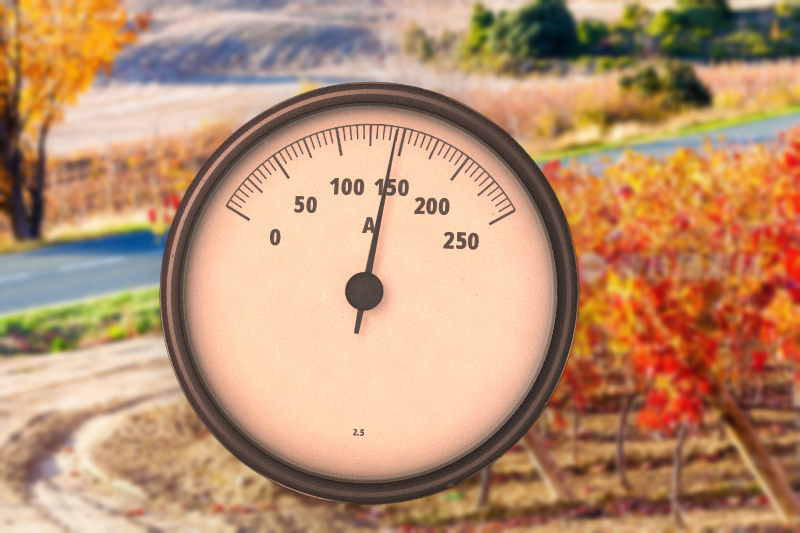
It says 145; A
